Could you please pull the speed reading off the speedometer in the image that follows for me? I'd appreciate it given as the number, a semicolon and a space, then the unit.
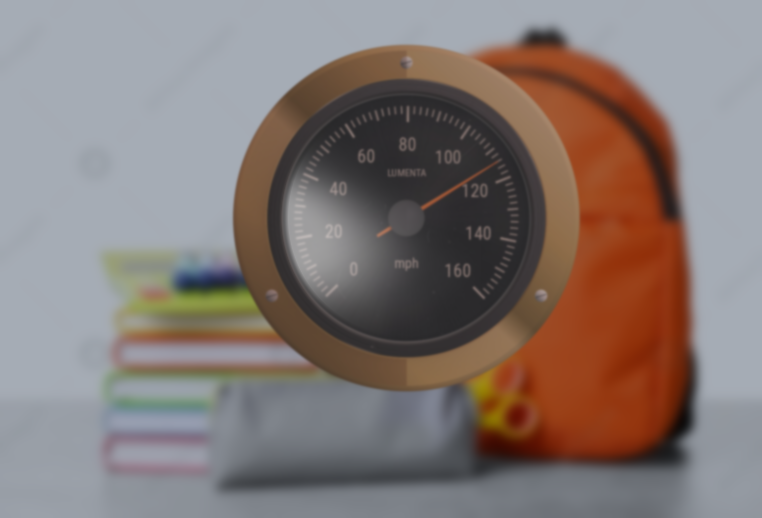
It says 114; mph
